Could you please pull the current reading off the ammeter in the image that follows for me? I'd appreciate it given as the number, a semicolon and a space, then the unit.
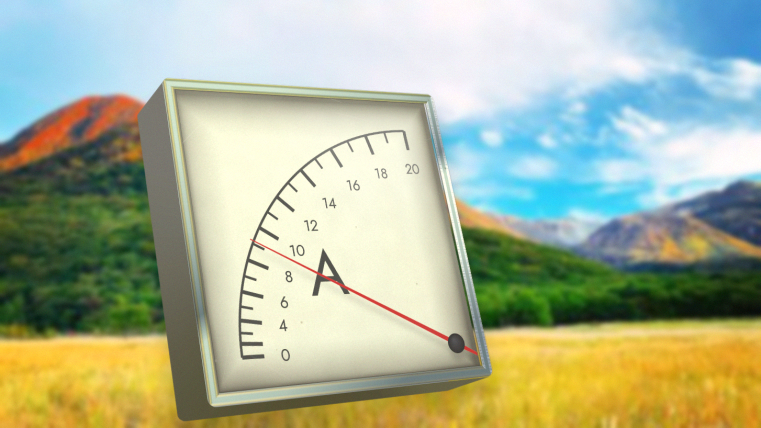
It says 9; A
